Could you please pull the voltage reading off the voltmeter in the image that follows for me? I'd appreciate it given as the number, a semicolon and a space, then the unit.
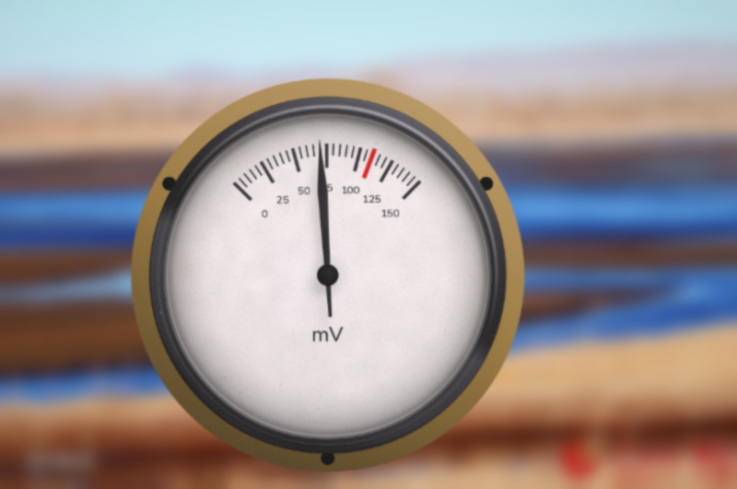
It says 70; mV
